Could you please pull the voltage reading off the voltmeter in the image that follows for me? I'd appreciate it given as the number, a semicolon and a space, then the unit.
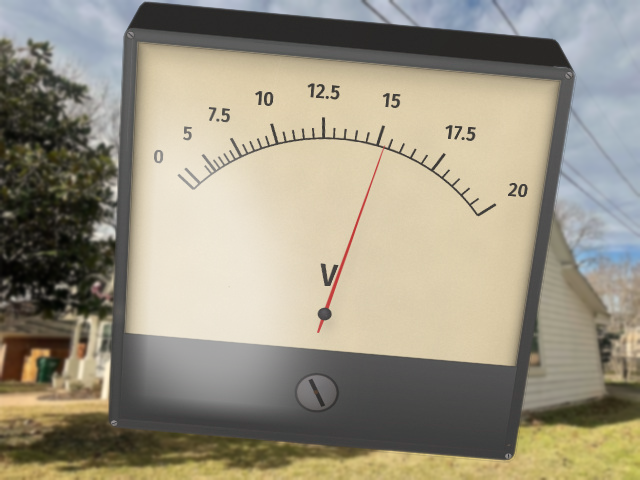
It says 15.25; V
